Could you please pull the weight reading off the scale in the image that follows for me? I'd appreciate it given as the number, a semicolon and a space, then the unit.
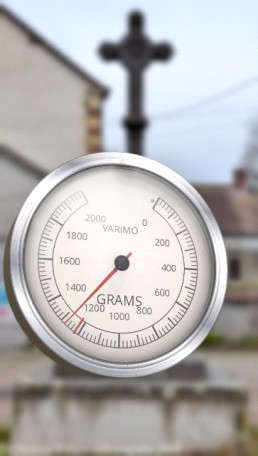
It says 1280; g
